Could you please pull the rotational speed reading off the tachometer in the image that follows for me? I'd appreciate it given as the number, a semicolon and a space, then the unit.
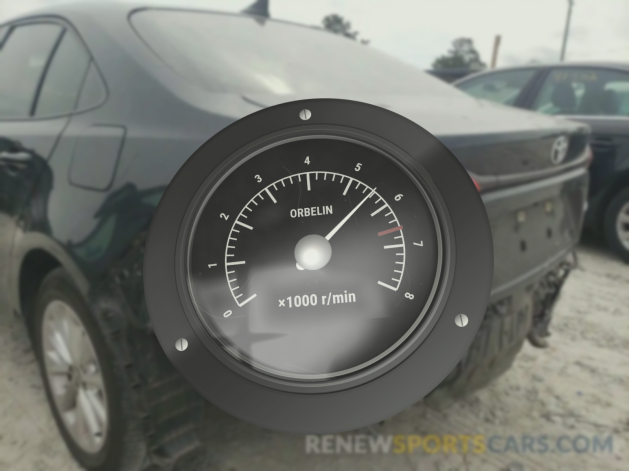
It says 5600; rpm
